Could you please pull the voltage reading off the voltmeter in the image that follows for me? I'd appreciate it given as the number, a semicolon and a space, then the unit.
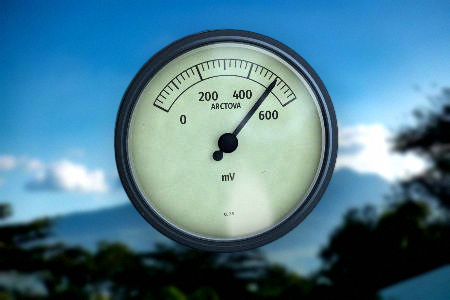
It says 500; mV
